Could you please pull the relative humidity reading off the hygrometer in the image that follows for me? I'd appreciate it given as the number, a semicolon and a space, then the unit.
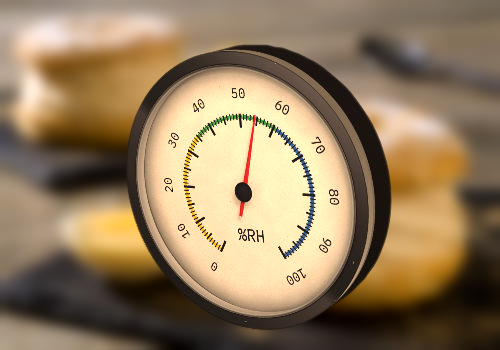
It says 55; %
